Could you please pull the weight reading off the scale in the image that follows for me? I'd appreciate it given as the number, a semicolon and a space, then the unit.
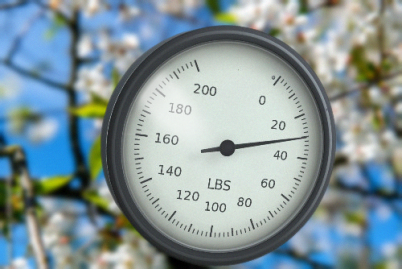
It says 30; lb
